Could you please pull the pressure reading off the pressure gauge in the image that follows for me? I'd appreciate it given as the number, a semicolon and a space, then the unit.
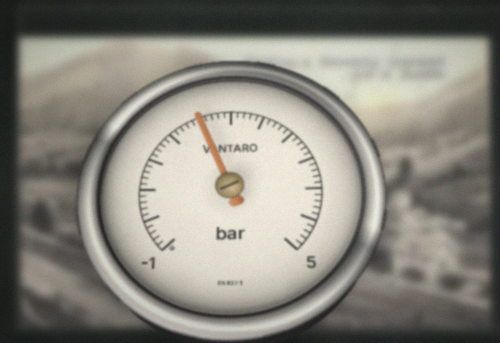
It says 1.5; bar
